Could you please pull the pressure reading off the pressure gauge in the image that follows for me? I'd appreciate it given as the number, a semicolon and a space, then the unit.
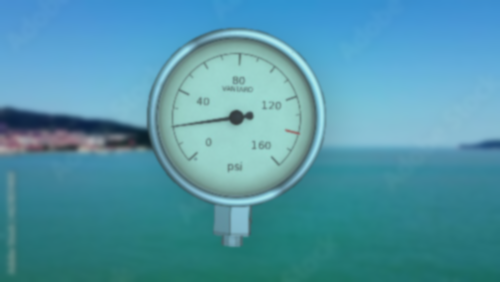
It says 20; psi
